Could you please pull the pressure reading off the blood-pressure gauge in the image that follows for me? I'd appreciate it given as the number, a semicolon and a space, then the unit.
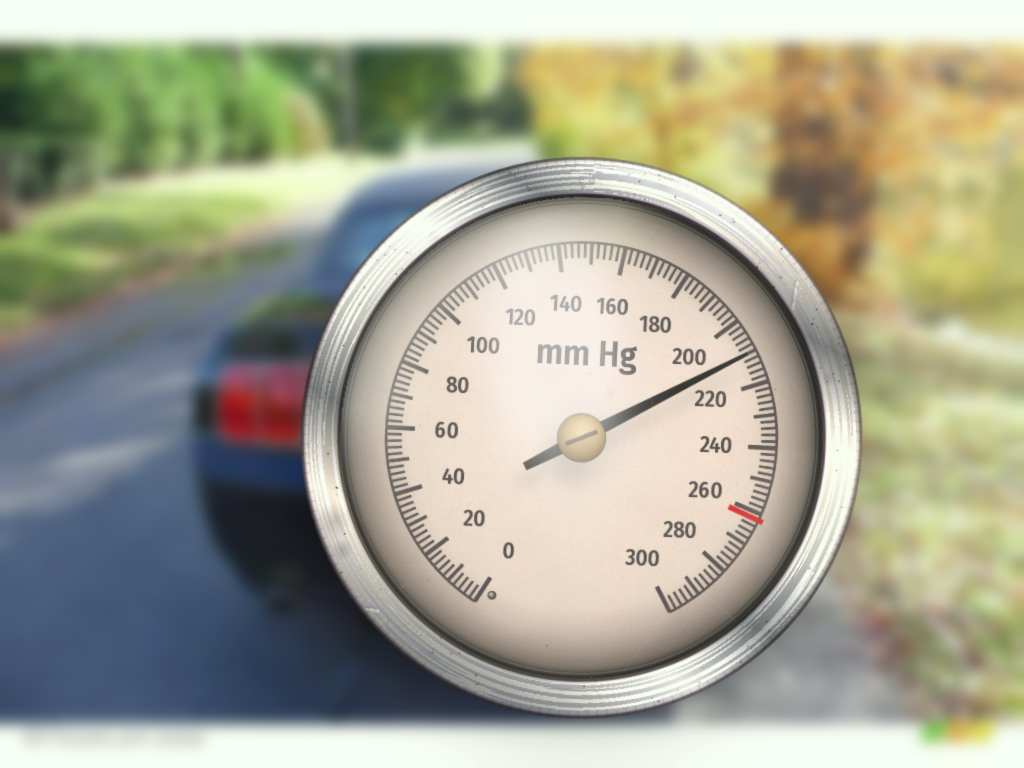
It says 210; mmHg
